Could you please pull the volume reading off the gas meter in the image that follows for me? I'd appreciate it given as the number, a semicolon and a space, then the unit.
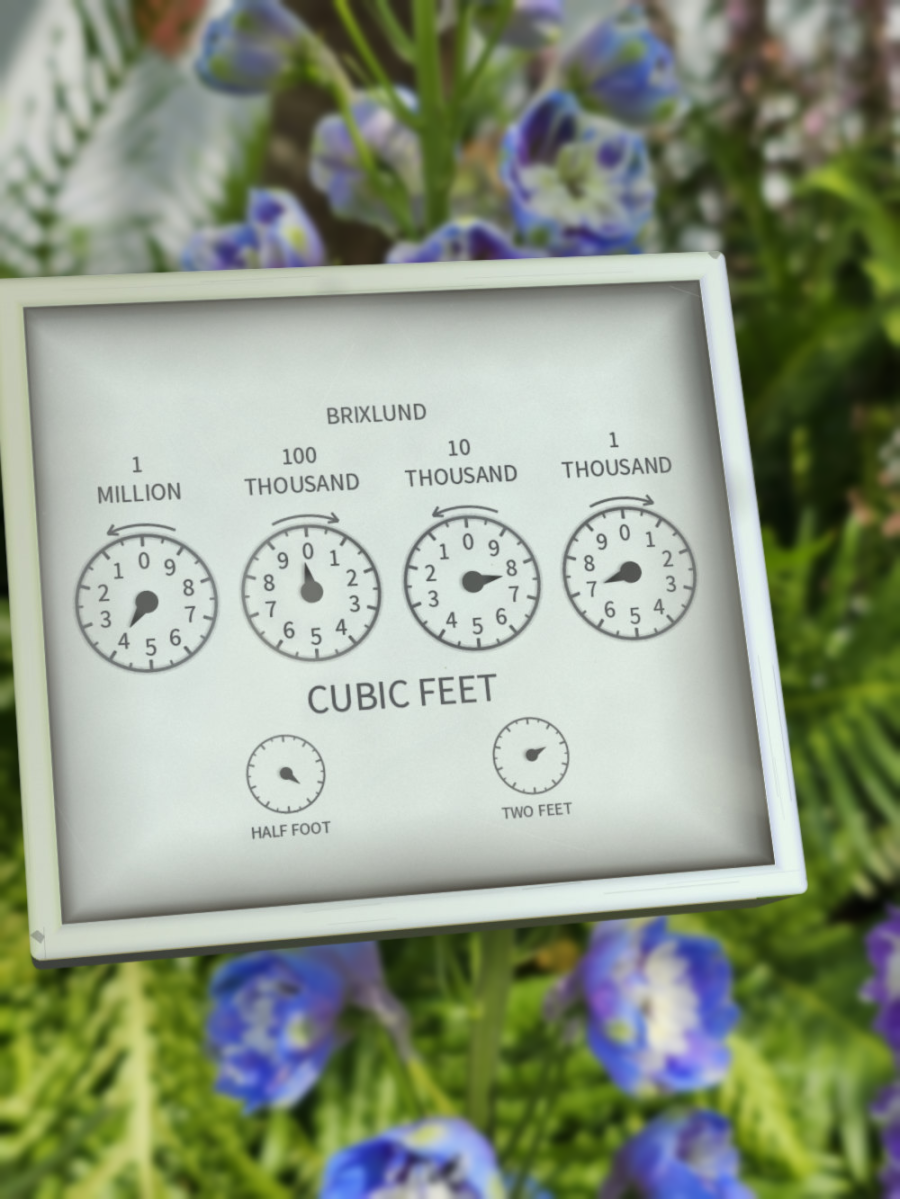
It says 397700; ft³
